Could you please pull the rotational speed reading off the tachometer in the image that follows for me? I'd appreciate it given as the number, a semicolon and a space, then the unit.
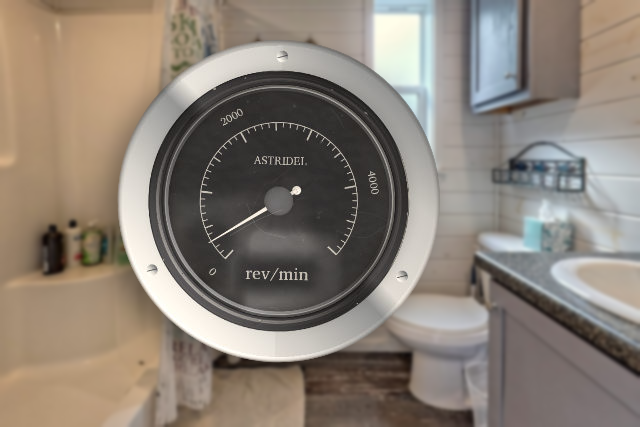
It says 300; rpm
